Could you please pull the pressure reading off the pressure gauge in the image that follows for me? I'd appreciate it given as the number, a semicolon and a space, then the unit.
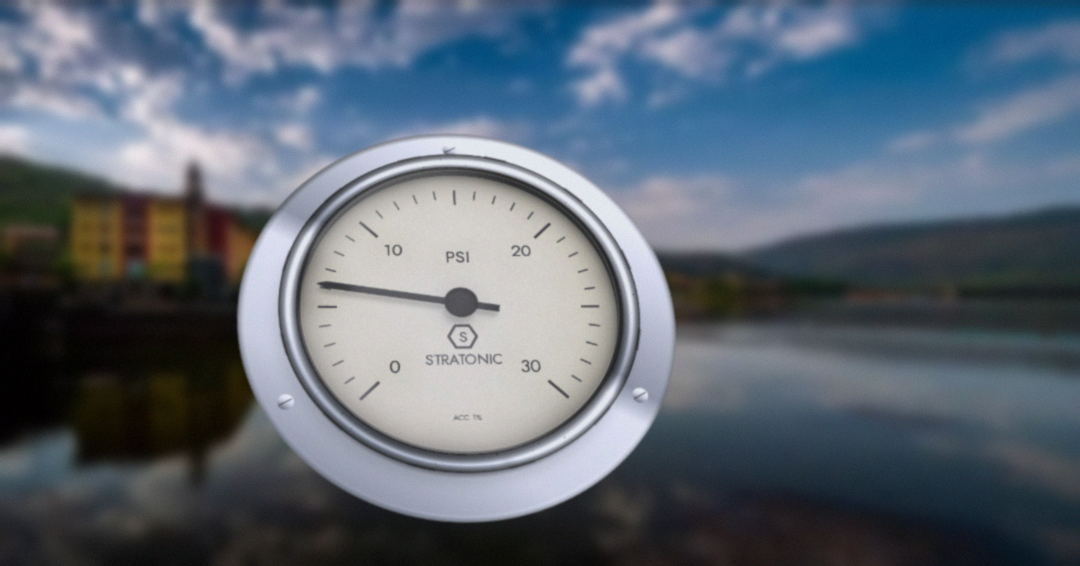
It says 6; psi
